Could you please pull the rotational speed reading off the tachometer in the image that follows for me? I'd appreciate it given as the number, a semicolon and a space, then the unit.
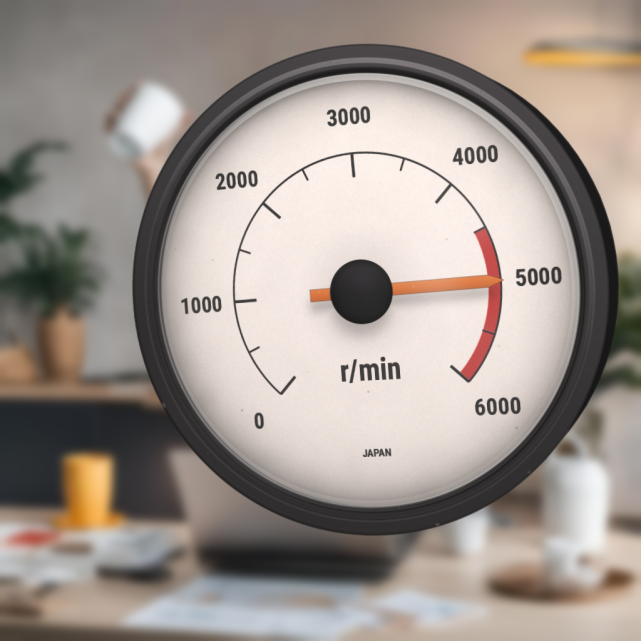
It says 5000; rpm
